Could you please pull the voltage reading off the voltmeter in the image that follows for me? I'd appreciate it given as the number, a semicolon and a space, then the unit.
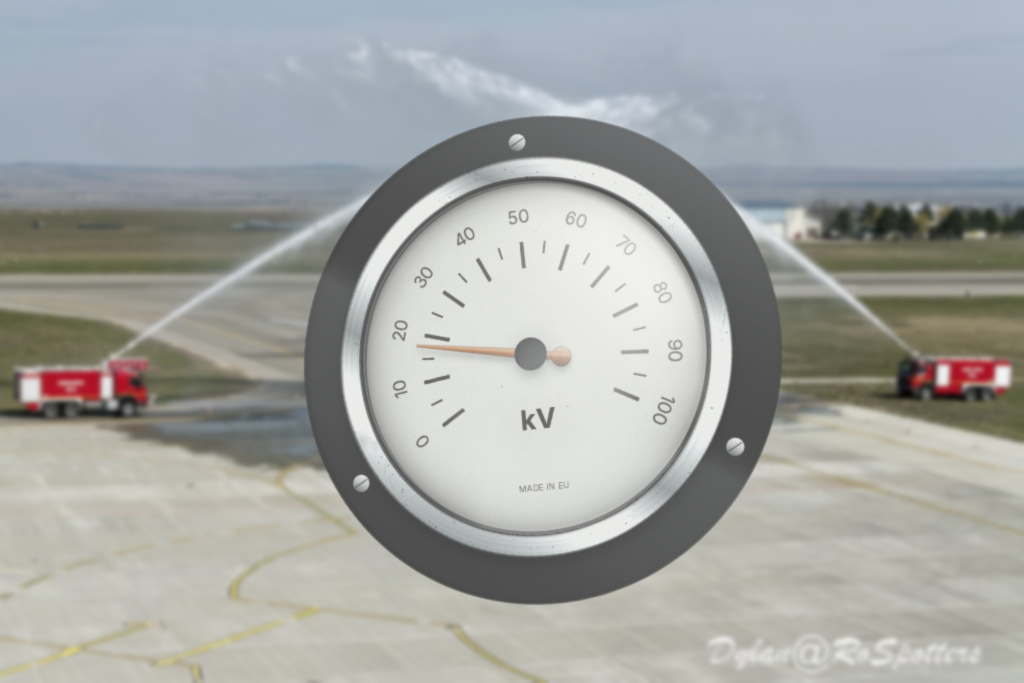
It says 17.5; kV
